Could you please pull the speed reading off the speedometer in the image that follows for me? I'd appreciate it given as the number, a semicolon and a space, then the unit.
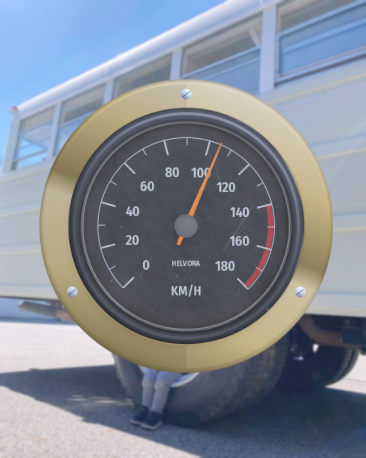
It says 105; km/h
